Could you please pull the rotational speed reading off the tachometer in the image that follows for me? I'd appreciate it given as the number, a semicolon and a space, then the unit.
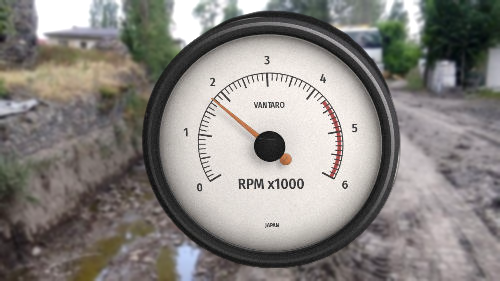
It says 1800; rpm
